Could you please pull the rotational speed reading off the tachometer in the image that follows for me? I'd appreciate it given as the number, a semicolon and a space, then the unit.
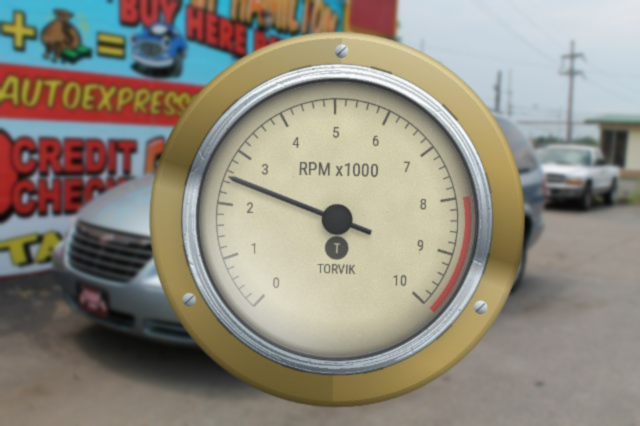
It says 2500; rpm
